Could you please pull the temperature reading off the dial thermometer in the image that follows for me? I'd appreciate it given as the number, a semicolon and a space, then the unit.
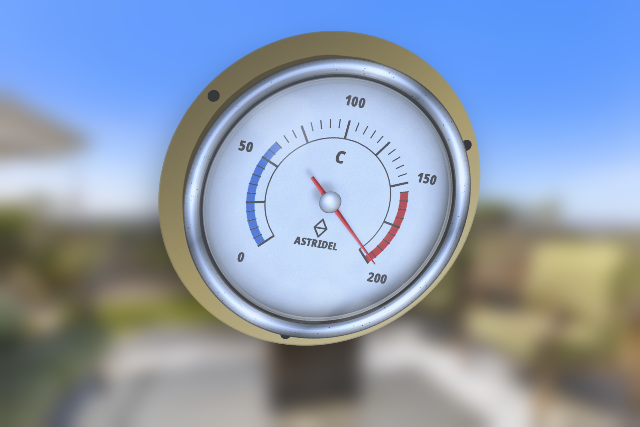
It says 197.5; °C
